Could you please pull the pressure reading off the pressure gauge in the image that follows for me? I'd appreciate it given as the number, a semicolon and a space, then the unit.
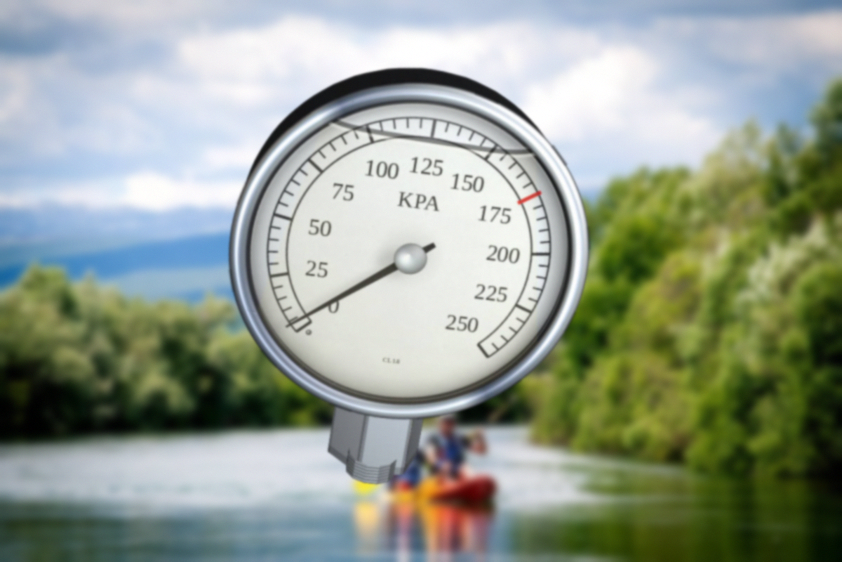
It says 5; kPa
